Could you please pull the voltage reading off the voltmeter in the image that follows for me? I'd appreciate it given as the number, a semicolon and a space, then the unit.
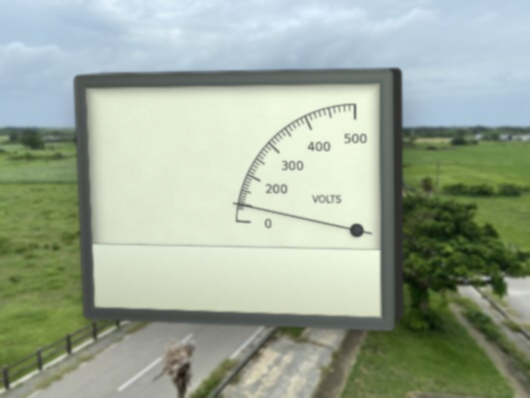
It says 100; V
